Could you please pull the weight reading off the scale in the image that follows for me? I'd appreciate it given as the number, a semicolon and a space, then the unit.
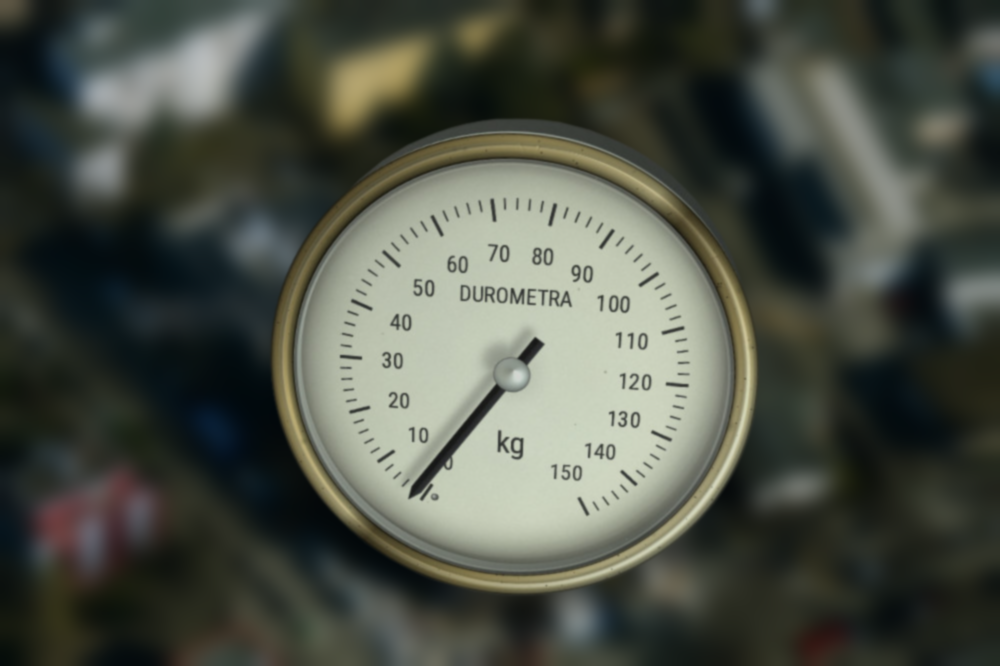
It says 2; kg
